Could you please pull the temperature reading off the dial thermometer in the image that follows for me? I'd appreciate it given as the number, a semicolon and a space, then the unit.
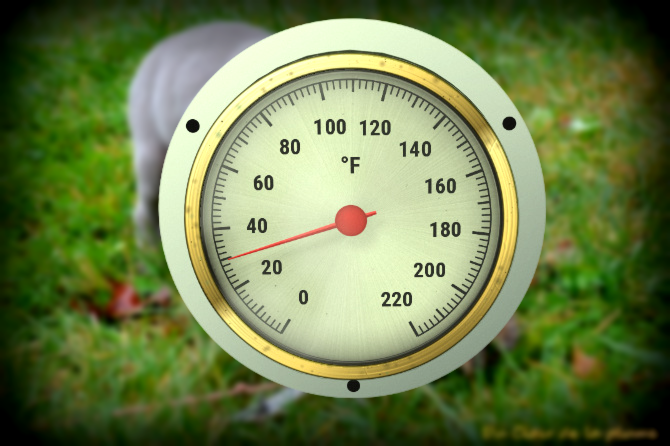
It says 30; °F
